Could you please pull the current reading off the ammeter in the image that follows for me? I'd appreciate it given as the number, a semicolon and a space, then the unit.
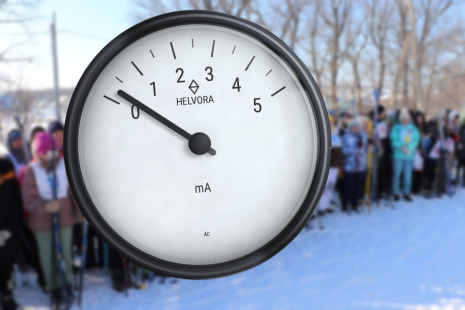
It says 0.25; mA
